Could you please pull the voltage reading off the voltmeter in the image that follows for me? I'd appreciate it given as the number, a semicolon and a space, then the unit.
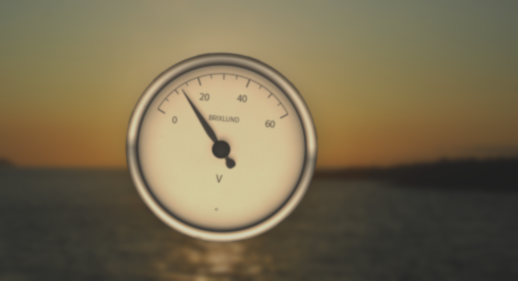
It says 12.5; V
